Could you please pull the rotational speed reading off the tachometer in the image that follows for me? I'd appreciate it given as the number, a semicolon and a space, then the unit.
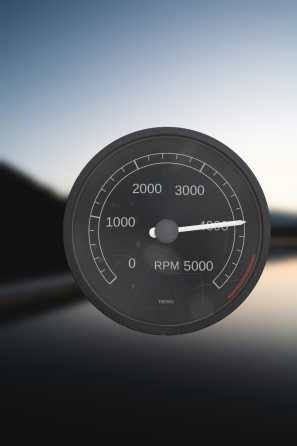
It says 4000; rpm
